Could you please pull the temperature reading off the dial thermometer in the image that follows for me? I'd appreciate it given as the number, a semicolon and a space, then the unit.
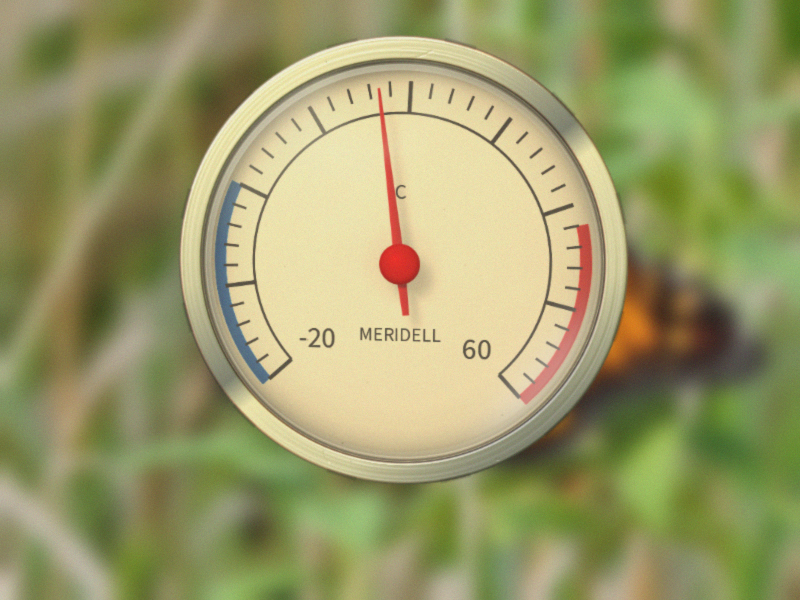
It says 17; °C
